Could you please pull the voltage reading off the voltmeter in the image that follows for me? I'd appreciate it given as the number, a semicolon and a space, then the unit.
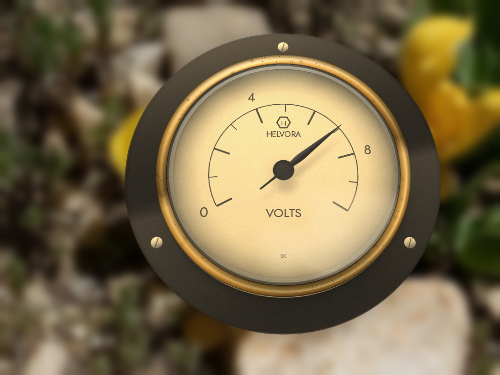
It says 7; V
